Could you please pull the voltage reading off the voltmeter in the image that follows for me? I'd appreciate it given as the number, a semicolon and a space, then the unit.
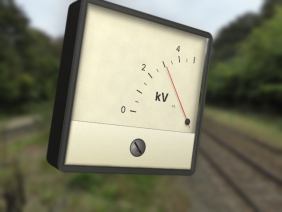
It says 3; kV
